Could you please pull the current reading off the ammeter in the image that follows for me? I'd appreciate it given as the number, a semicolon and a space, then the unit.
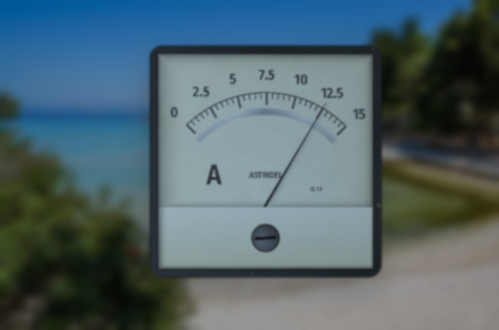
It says 12.5; A
